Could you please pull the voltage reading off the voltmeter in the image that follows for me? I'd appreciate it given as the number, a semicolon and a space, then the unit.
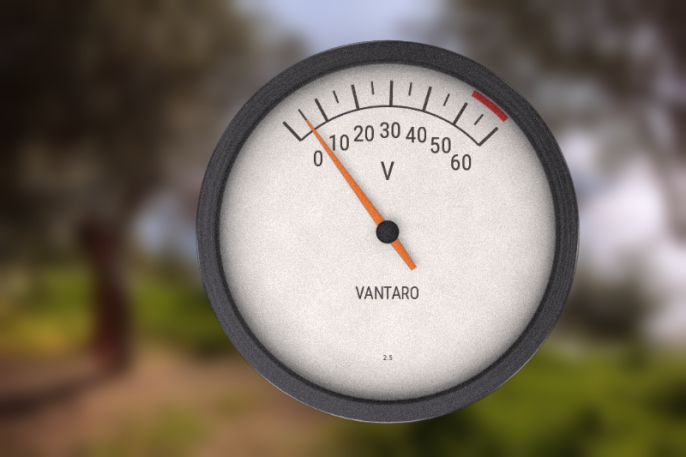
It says 5; V
